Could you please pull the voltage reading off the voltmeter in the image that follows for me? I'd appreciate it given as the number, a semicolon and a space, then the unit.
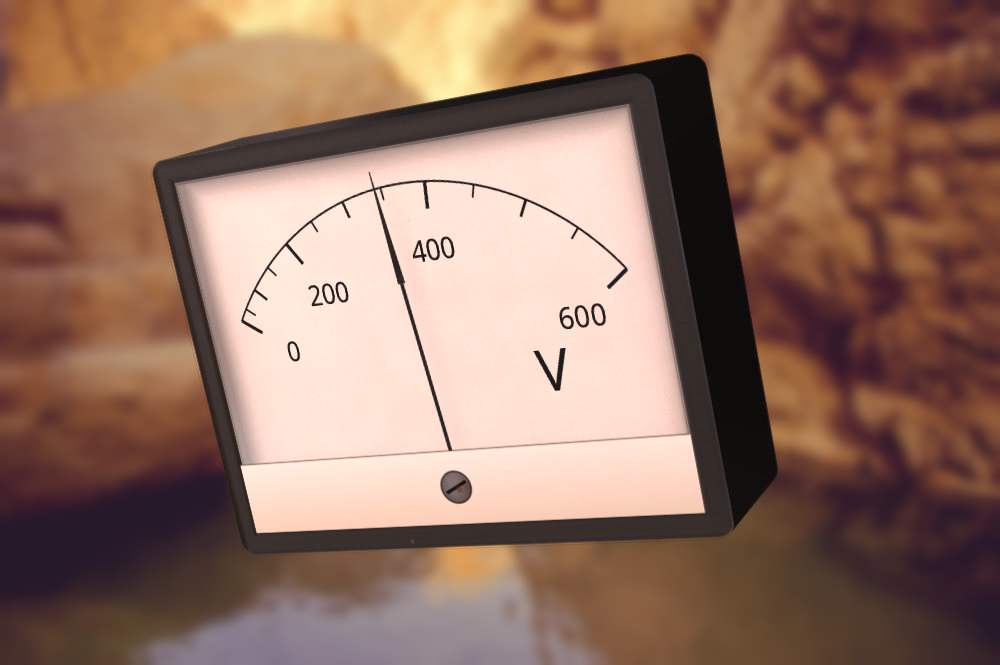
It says 350; V
